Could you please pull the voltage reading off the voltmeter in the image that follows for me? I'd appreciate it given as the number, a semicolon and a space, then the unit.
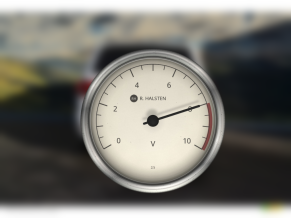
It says 8; V
